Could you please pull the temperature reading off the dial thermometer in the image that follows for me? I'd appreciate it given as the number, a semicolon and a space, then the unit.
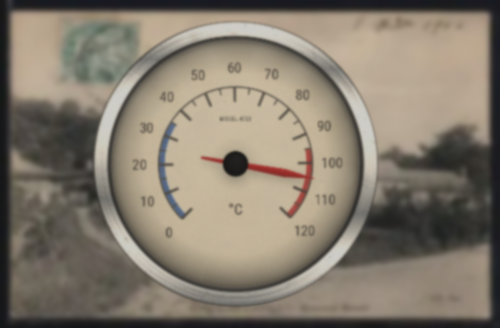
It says 105; °C
